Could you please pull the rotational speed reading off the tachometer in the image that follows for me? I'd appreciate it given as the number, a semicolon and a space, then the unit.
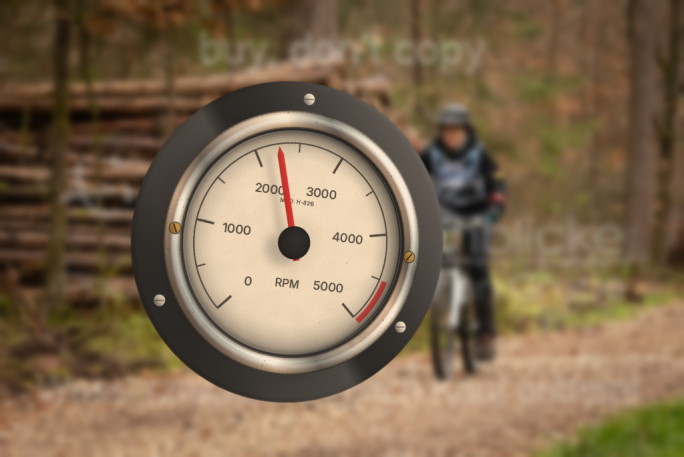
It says 2250; rpm
